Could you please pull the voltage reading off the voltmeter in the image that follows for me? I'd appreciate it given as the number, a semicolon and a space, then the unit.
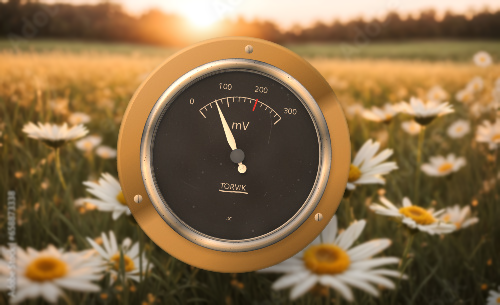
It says 60; mV
